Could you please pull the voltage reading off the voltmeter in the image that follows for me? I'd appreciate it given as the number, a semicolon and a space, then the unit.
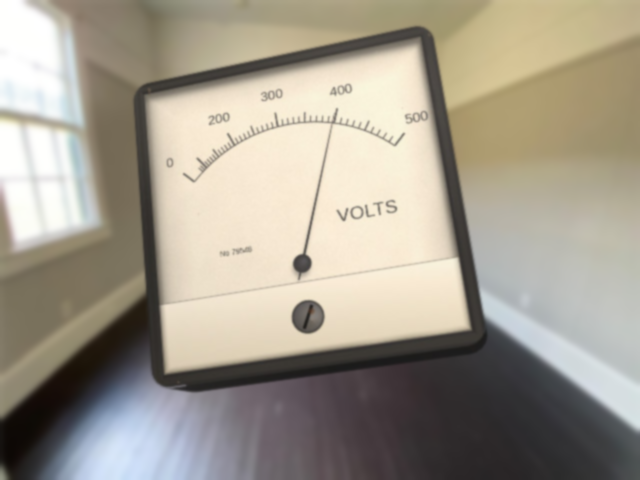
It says 400; V
